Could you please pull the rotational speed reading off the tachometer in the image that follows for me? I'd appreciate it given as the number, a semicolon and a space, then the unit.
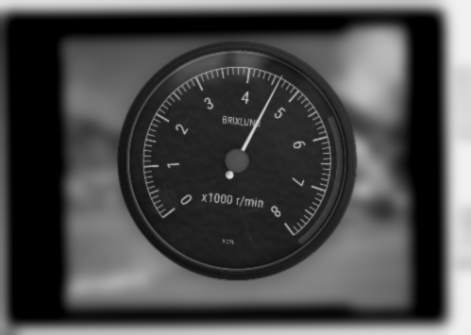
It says 4600; rpm
